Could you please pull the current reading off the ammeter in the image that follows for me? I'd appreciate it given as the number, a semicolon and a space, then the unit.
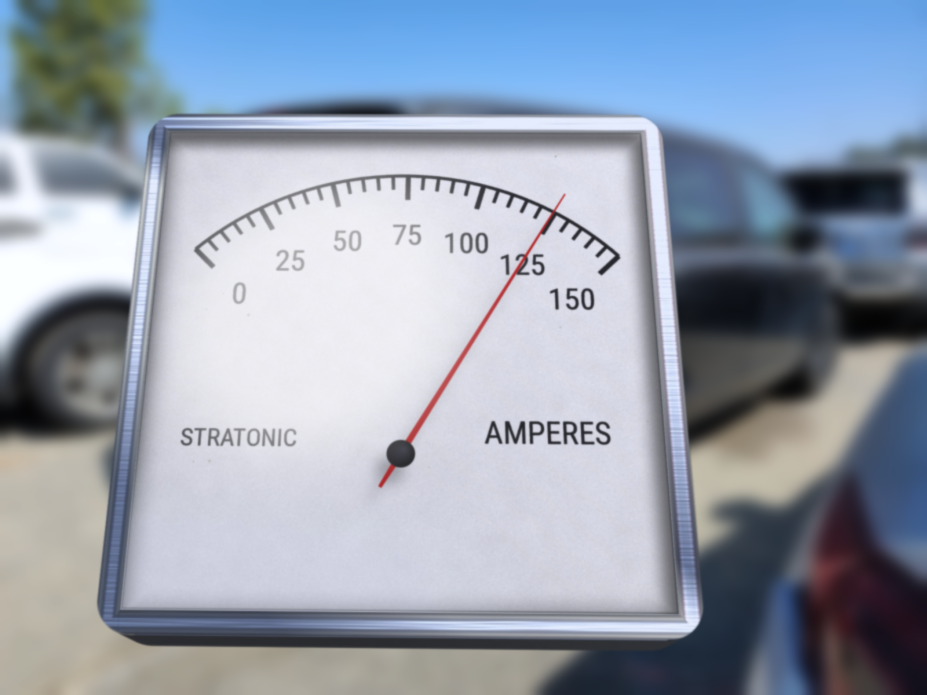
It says 125; A
